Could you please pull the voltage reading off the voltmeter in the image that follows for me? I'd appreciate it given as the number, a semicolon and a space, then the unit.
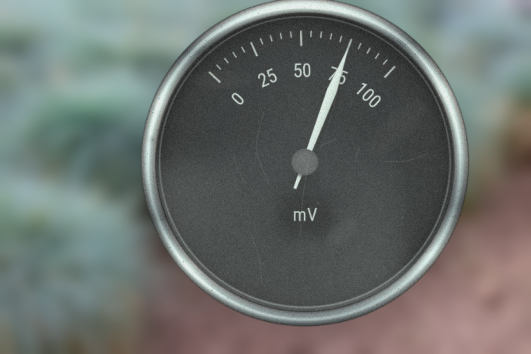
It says 75; mV
